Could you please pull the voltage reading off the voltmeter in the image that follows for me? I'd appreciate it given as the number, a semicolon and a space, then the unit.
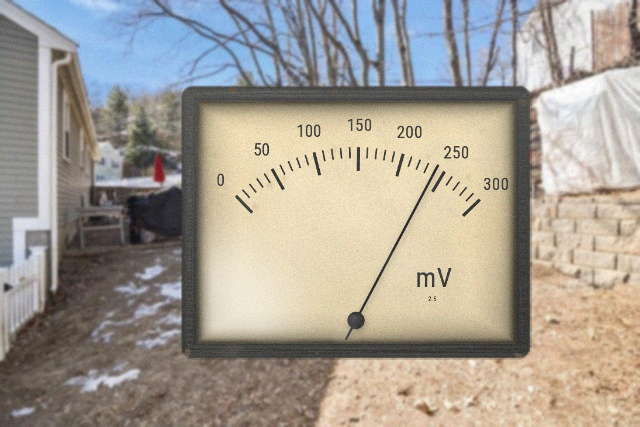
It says 240; mV
